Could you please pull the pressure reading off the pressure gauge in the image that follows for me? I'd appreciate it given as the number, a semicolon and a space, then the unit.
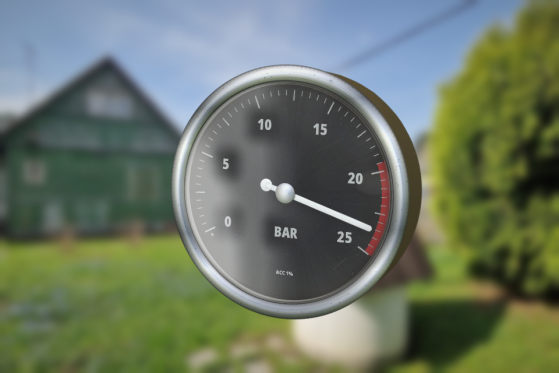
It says 23.5; bar
